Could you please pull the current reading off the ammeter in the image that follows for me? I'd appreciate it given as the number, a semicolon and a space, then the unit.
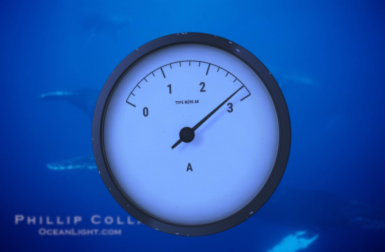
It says 2.8; A
